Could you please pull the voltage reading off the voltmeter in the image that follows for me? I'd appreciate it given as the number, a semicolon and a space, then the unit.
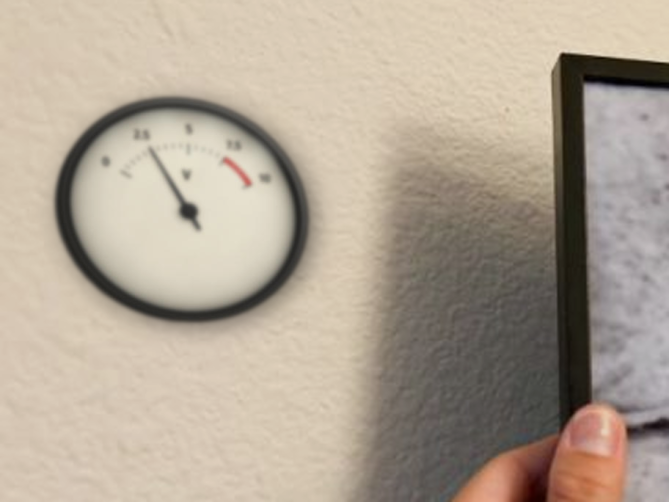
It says 2.5; V
